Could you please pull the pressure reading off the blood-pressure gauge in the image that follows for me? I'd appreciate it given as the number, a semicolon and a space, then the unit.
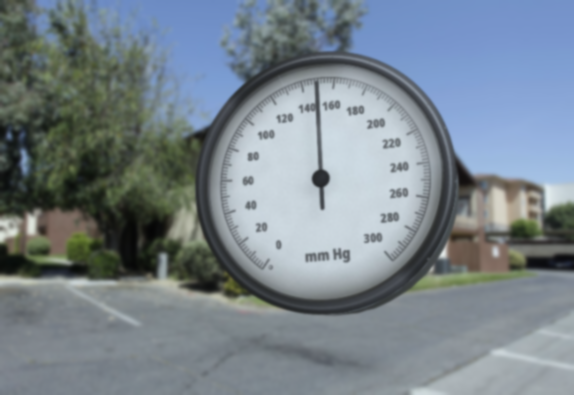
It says 150; mmHg
